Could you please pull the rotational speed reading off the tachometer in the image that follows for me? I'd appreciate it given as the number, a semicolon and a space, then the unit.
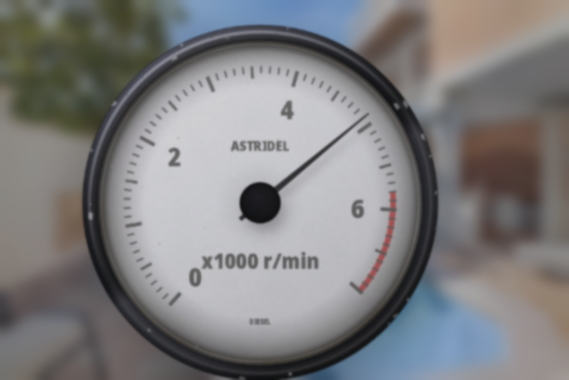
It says 4900; rpm
